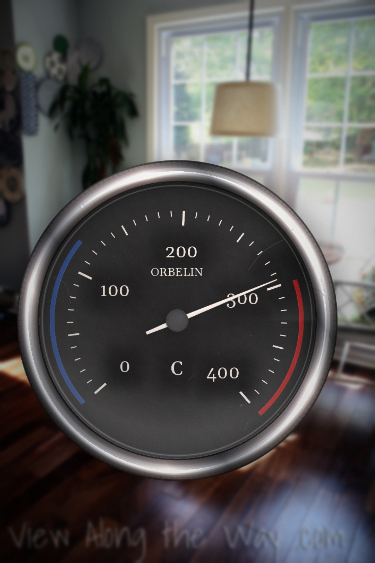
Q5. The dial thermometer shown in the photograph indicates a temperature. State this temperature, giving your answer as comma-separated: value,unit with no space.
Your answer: 295,°C
